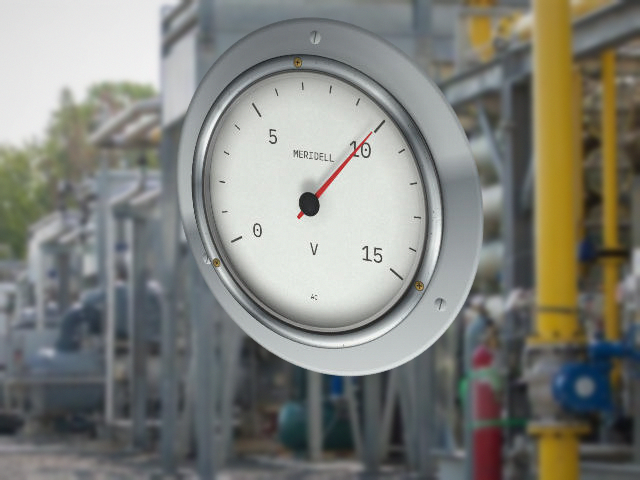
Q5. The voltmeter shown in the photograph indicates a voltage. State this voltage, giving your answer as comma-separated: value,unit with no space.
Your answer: 10,V
